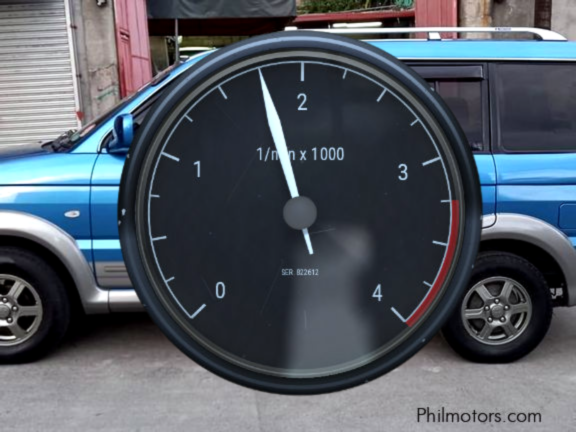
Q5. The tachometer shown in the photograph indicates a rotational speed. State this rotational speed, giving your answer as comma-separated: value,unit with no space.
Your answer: 1750,rpm
